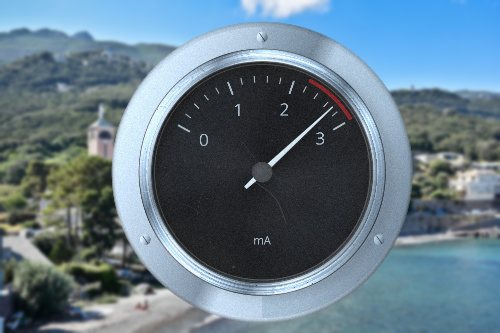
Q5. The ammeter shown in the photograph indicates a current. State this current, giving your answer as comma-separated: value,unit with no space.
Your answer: 2.7,mA
